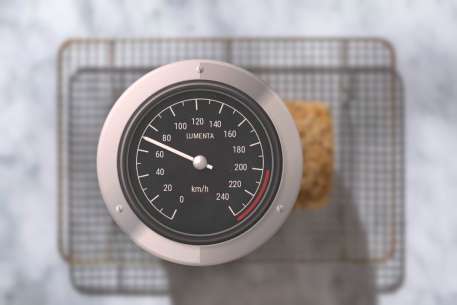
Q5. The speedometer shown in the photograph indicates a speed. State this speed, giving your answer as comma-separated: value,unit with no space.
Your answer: 70,km/h
